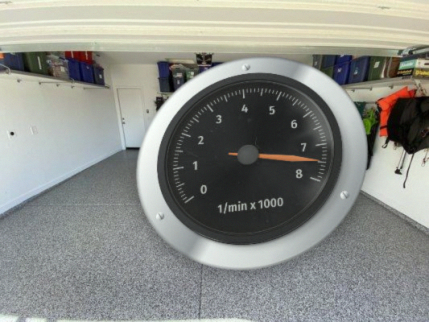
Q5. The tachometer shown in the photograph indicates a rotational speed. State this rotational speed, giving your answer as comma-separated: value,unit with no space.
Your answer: 7500,rpm
